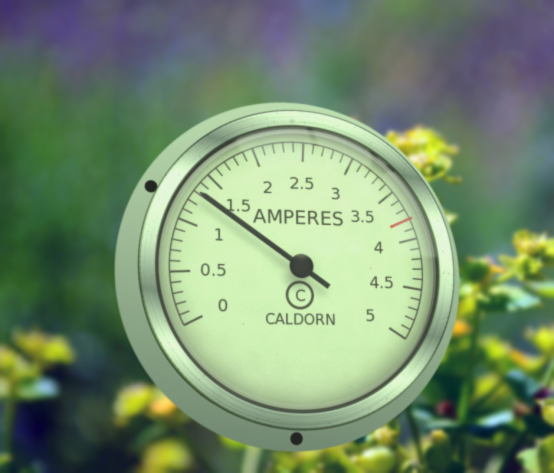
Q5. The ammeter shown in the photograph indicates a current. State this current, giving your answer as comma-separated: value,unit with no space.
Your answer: 1.3,A
